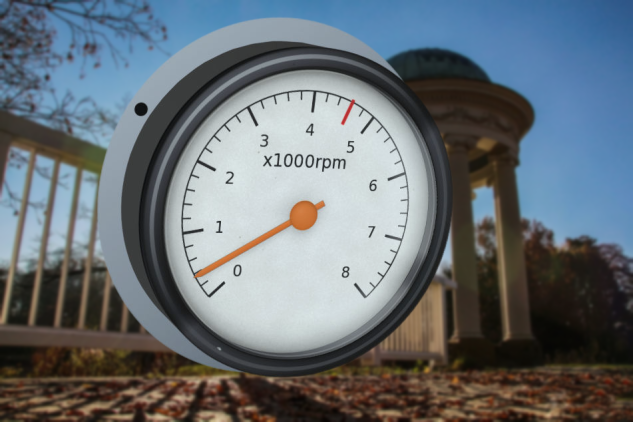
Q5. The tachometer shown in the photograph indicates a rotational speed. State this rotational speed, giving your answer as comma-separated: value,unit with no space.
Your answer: 400,rpm
